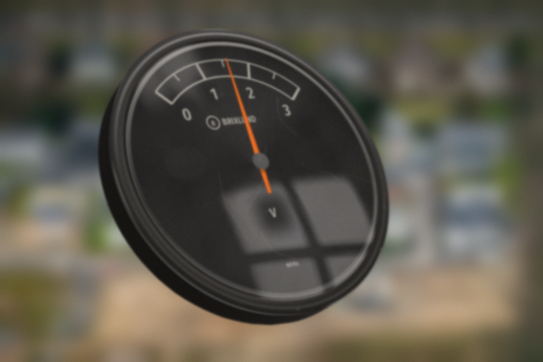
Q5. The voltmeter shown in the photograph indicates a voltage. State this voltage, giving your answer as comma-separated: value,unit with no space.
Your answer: 1.5,V
